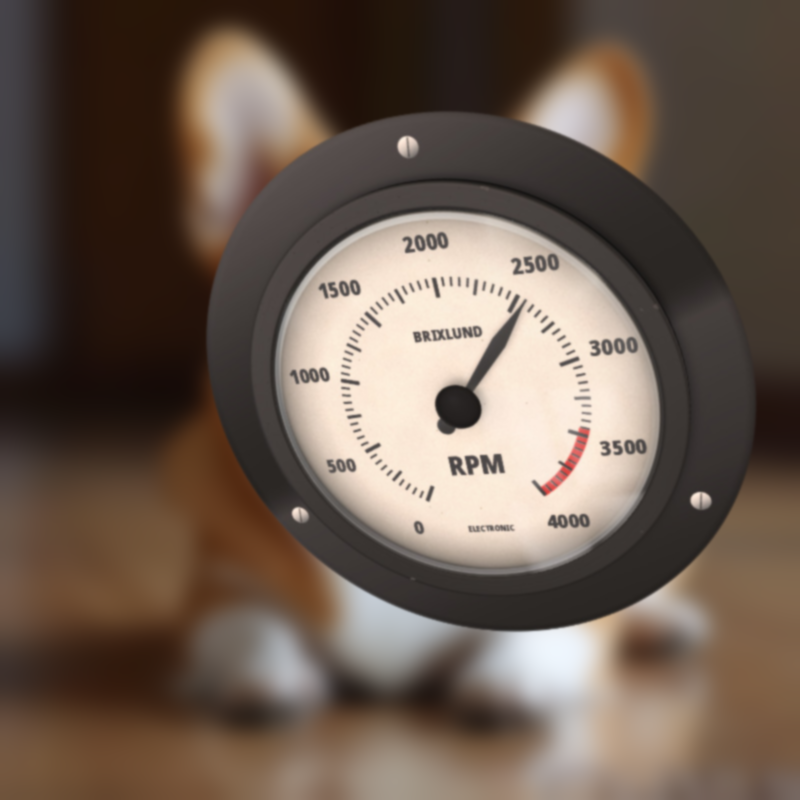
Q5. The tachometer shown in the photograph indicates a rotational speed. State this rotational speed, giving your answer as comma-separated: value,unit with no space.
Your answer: 2550,rpm
